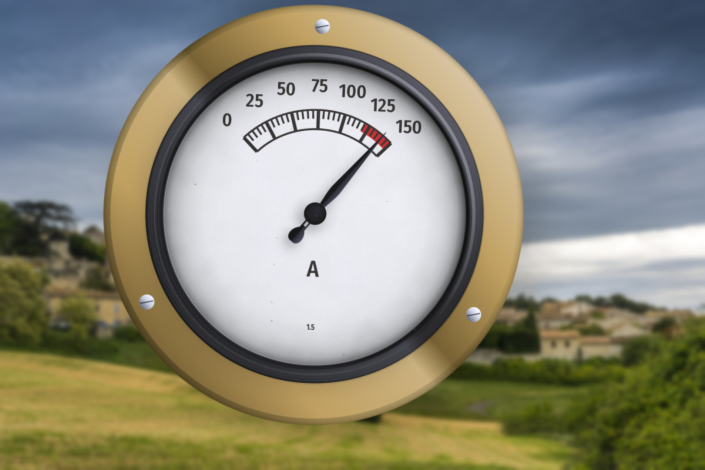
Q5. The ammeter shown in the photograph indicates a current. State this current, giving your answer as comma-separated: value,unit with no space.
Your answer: 140,A
